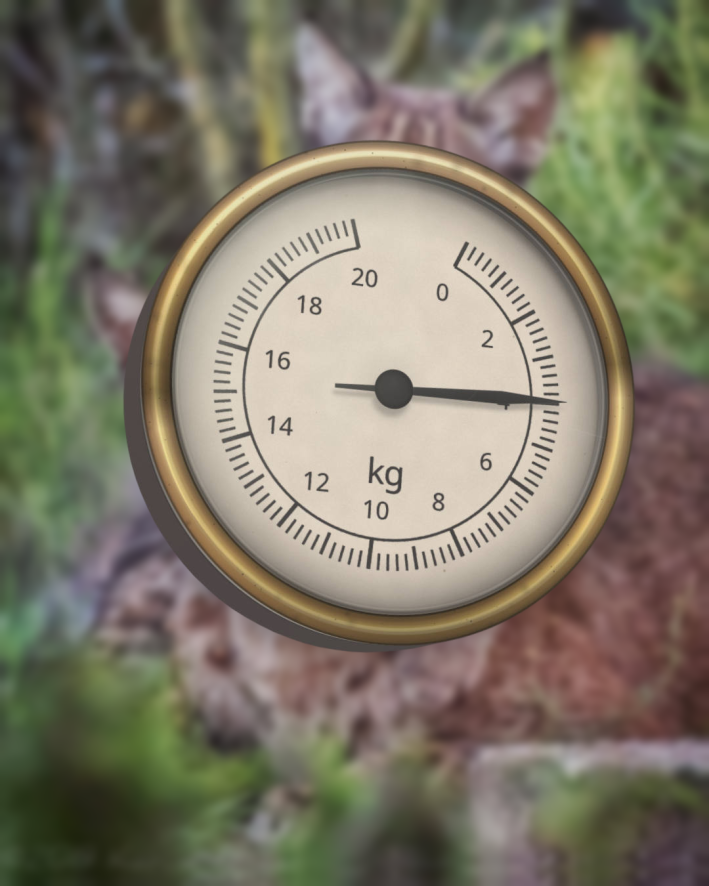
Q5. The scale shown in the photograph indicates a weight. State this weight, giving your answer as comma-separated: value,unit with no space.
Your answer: 4,kg
